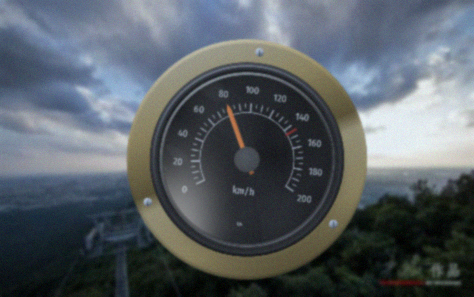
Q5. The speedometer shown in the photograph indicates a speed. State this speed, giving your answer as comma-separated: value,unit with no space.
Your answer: 80,km/h
